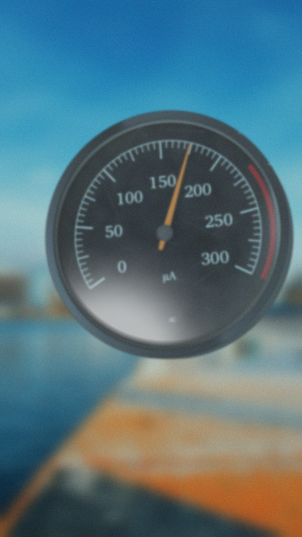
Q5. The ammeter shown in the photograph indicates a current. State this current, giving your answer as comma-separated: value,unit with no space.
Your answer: 175,µA
